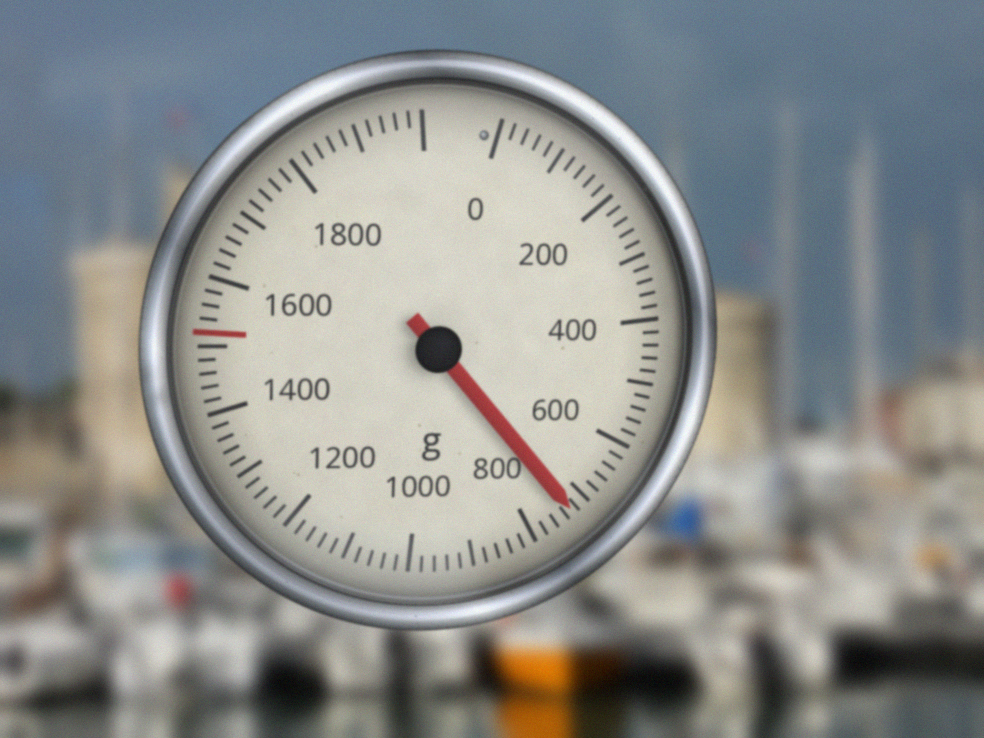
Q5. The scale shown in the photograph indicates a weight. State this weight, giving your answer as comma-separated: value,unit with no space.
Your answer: 730,g
